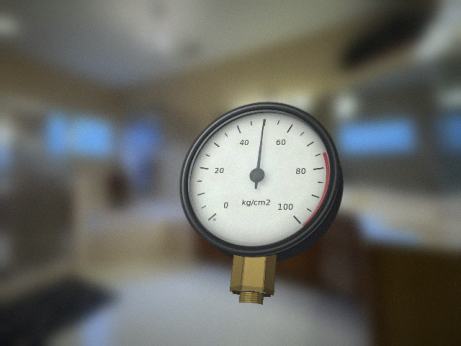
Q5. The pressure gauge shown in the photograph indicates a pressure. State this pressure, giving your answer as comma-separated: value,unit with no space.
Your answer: 50,kg/cm²
